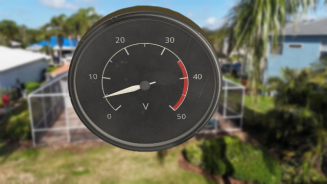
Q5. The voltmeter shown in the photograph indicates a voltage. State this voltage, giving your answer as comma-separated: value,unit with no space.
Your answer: 5,V
